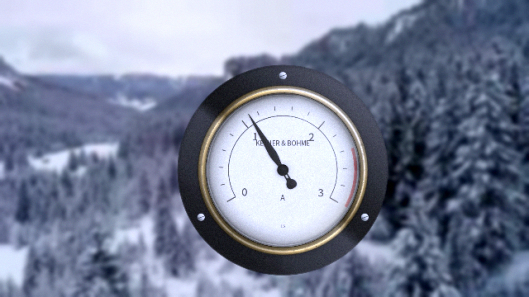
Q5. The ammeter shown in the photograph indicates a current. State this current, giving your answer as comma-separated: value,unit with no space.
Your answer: 1.1,A
